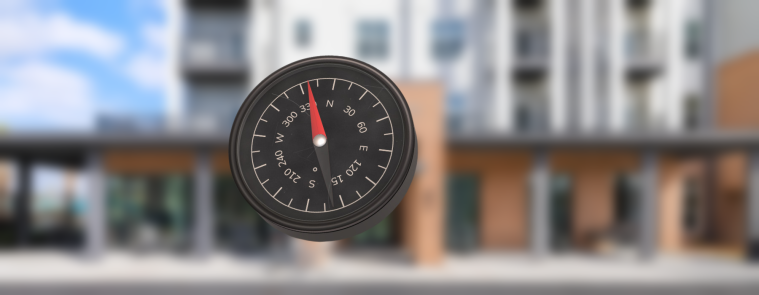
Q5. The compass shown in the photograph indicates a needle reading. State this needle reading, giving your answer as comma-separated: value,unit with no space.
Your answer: 337.5,°
